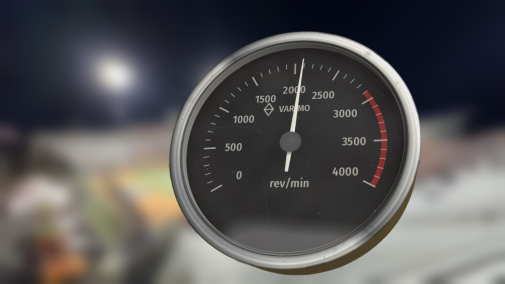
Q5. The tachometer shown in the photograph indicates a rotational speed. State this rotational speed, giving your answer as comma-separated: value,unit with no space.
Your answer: 2100,rpm
